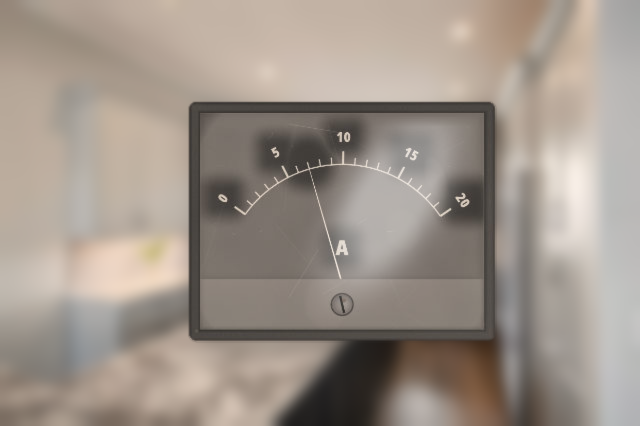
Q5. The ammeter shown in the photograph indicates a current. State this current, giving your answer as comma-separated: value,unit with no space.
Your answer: 7,A
